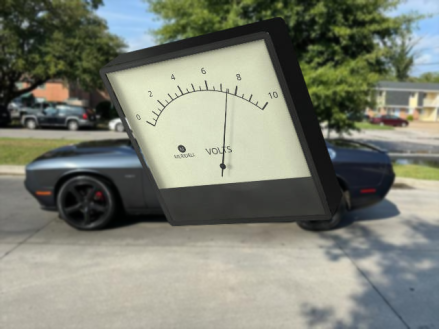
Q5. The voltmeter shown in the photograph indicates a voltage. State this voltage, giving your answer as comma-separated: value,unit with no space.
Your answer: 7.5,V
